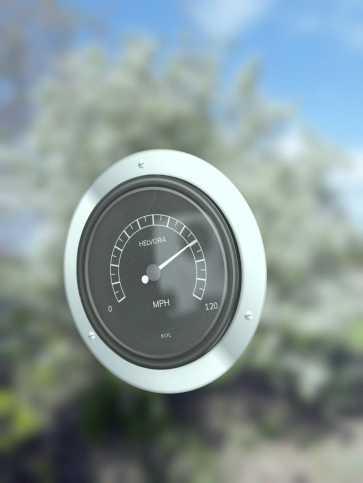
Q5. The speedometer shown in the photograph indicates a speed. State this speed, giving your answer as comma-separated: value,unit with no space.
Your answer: 90,mph
